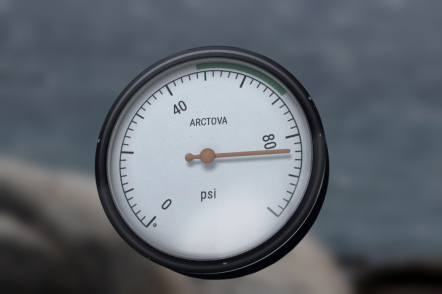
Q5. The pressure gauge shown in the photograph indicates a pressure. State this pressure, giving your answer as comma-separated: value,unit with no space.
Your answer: 84,psi
